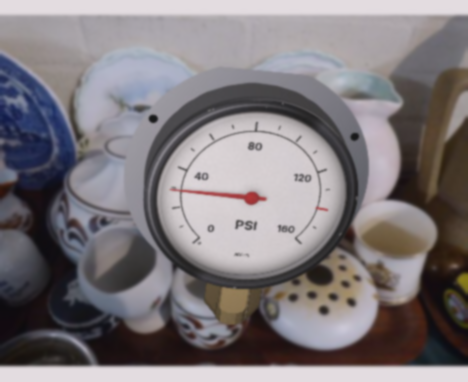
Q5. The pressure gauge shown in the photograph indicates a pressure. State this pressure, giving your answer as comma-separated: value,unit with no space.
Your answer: 30,psi
